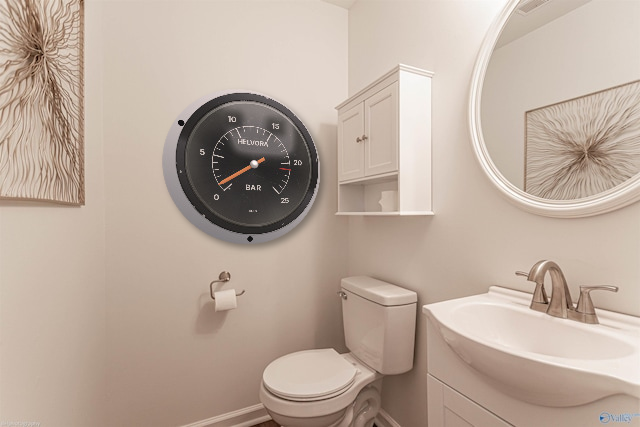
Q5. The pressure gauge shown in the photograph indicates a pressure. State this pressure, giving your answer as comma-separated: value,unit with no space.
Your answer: 1,bar
